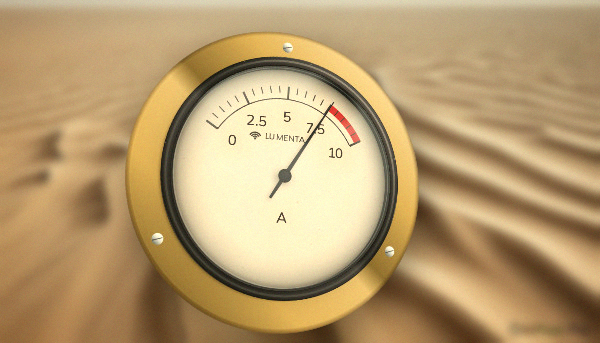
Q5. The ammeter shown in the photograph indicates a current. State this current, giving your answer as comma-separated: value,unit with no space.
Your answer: 7.5,A
